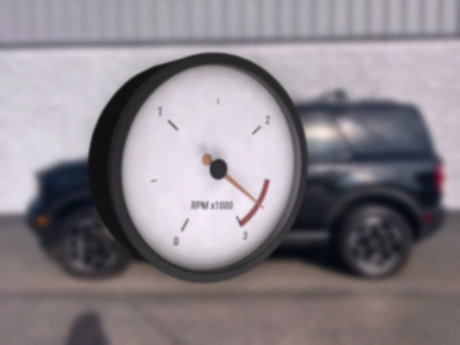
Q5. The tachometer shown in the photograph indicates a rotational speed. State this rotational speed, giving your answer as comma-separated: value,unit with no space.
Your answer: 2750,rpm
